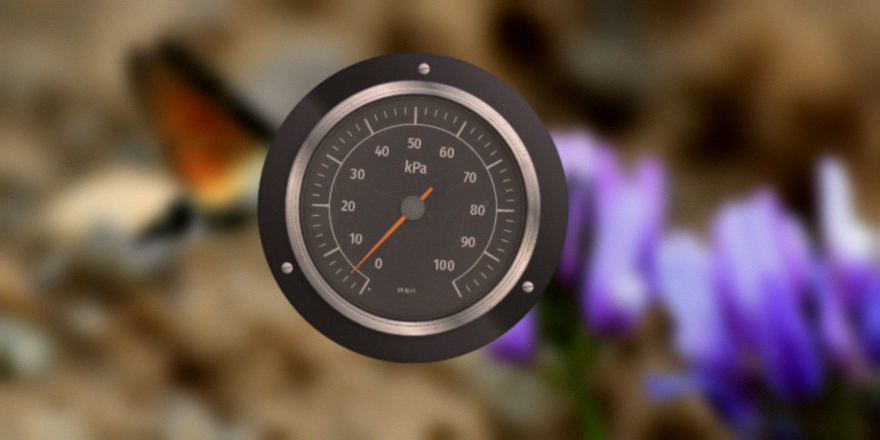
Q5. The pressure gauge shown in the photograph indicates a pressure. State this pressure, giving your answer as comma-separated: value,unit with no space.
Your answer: 4,kPa
